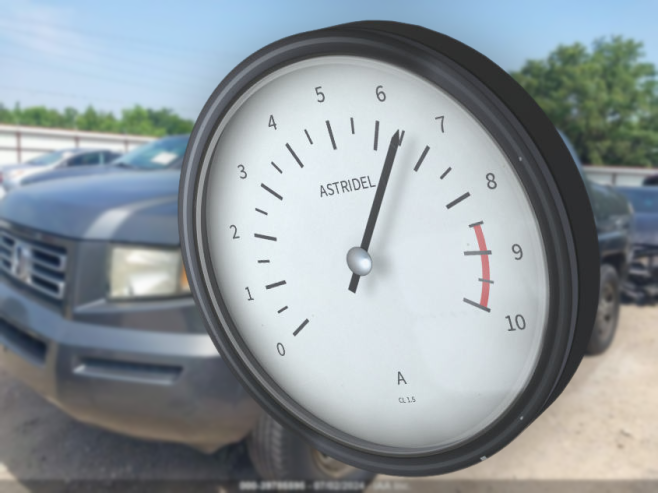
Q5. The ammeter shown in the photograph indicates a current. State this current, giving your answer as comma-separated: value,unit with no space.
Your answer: 6.5,A
